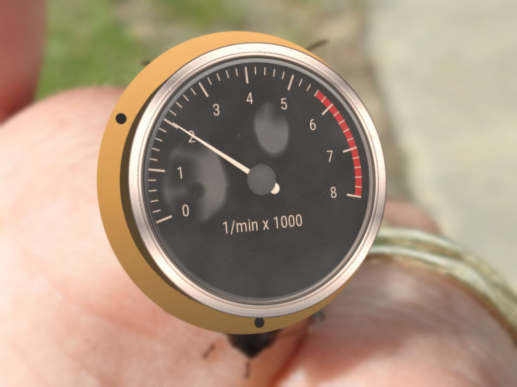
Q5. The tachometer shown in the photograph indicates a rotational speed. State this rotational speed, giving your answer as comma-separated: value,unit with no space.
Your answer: 2000,rpm
